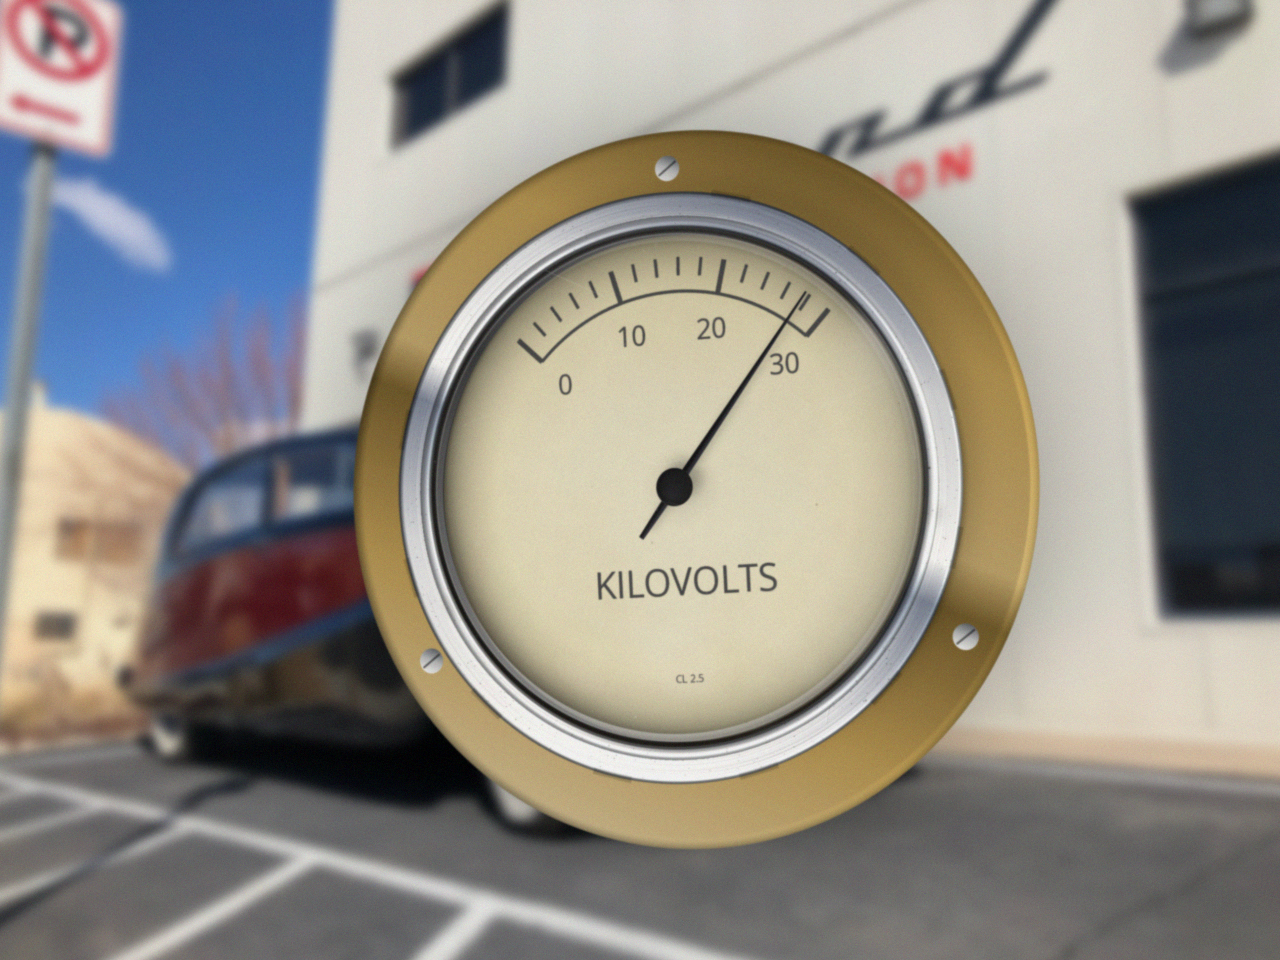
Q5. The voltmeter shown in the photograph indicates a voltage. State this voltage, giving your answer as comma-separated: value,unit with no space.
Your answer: 28,kV
